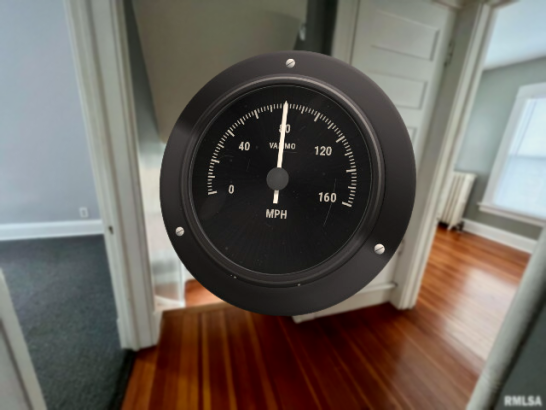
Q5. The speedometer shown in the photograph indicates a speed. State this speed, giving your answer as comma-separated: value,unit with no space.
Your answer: 80,mph
